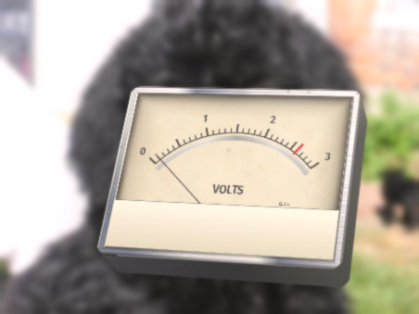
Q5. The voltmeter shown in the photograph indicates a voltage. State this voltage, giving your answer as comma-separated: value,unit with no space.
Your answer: 0.1,V
